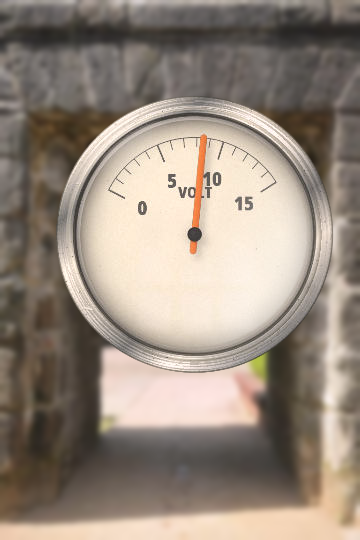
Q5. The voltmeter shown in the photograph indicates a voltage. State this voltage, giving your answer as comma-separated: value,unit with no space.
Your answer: 8.5,V
